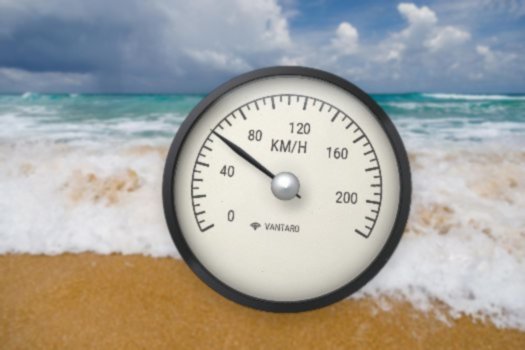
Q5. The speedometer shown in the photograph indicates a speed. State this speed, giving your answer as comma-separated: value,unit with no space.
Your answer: 60,km/h
